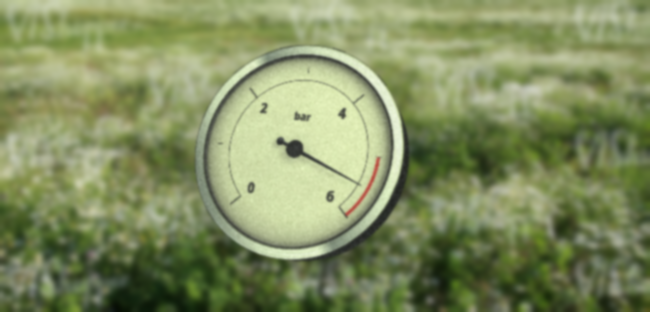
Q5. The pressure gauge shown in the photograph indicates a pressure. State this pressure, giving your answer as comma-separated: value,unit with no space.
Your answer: 5.5,bar
